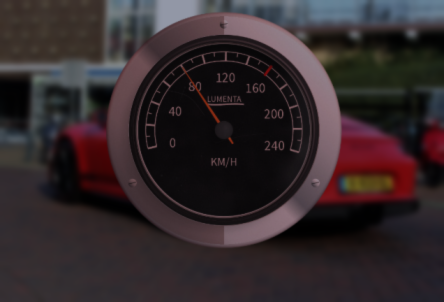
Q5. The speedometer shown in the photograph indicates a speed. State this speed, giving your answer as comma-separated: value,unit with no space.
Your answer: 80,km/h
